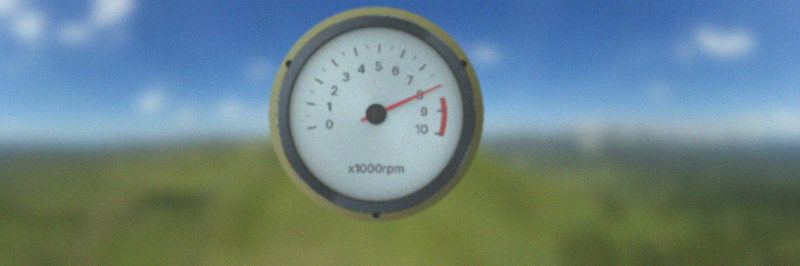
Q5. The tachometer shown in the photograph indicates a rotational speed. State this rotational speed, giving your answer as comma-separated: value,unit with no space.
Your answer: 8000,rpm
